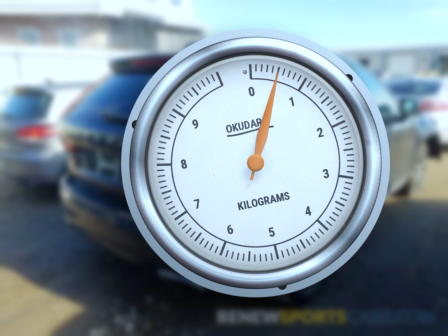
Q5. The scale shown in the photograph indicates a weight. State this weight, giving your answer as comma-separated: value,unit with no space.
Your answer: 0.5,kg
